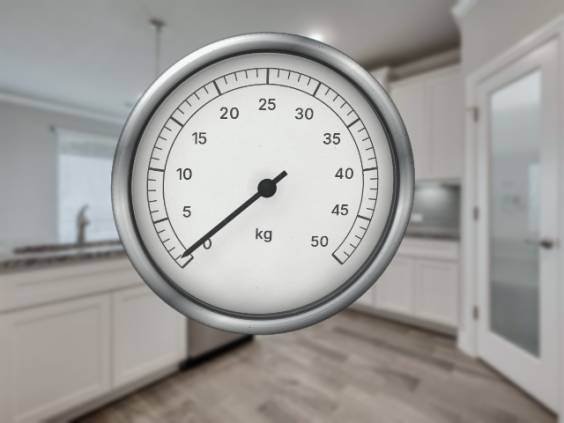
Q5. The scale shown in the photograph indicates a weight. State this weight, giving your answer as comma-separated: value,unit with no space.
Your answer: 1,kg
